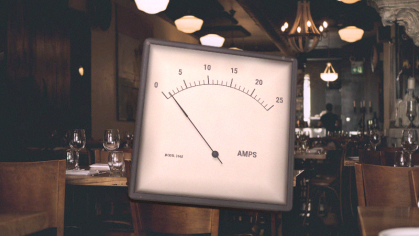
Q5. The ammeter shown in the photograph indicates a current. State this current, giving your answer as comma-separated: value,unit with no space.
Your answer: 1,A
